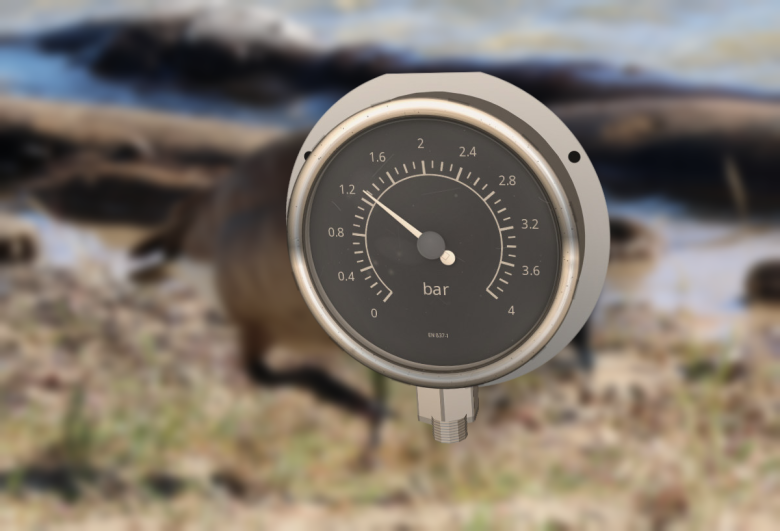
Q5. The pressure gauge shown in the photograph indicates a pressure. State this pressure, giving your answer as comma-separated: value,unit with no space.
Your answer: 1.3,bar
